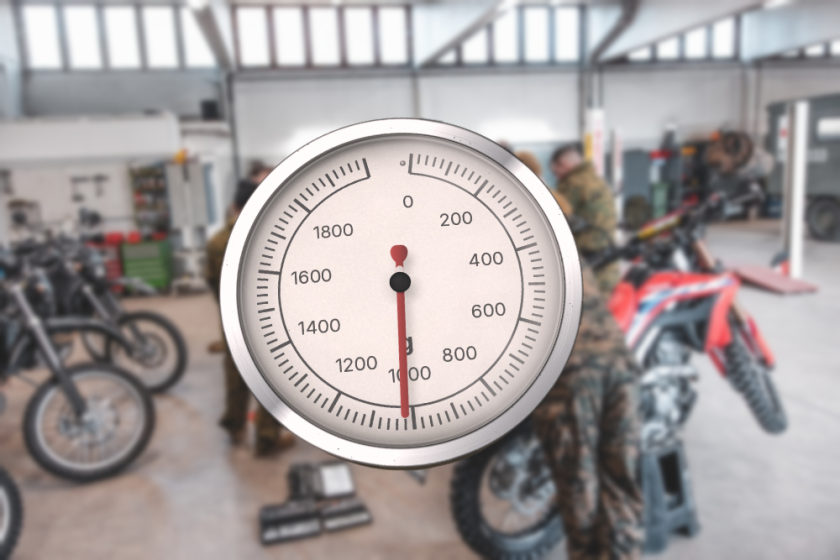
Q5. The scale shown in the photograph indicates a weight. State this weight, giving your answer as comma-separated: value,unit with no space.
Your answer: 1020,g
